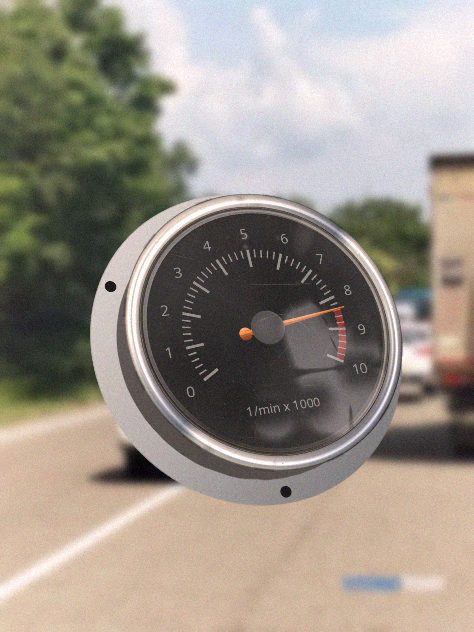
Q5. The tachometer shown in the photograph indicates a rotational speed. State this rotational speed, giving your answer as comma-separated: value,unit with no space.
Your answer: 8400,rpm
